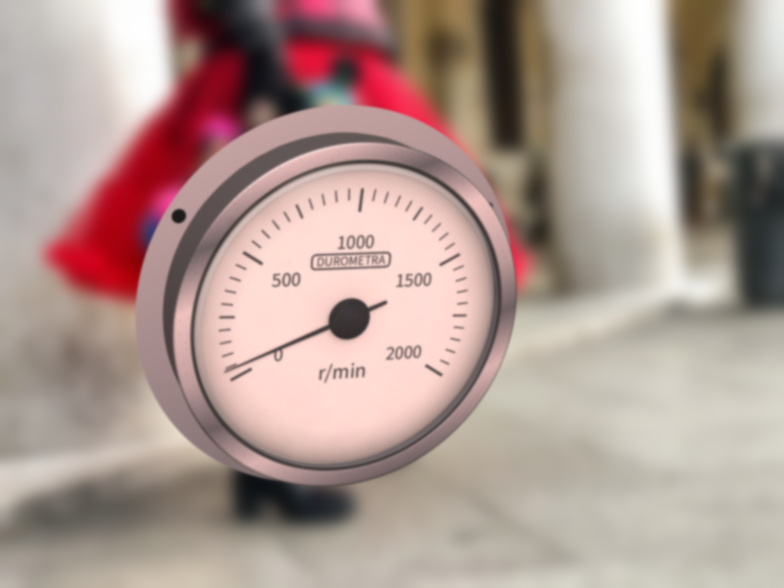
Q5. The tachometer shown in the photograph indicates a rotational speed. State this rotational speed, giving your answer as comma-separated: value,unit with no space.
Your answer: 50,rpm
